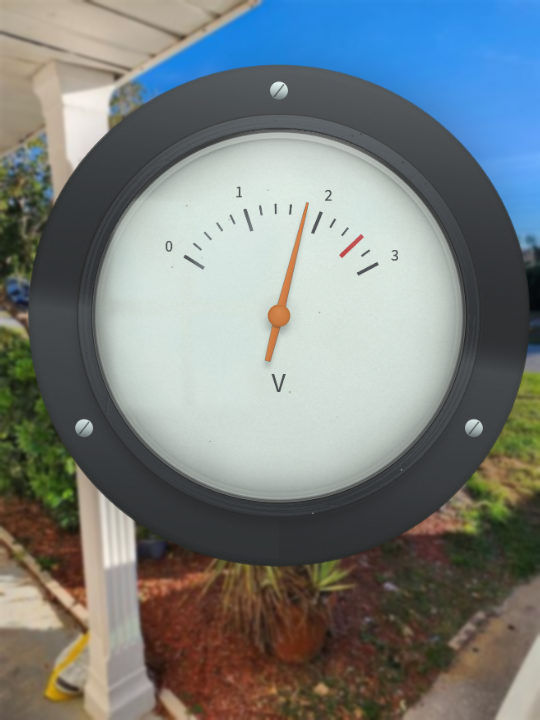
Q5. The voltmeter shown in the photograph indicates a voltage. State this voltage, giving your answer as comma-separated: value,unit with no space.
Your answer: 1.8,V
